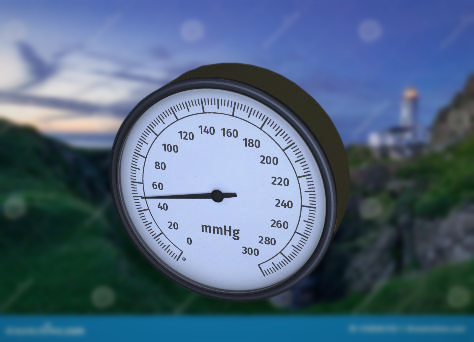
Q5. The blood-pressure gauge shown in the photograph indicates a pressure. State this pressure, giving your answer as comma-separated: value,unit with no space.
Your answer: 50,mmHg
